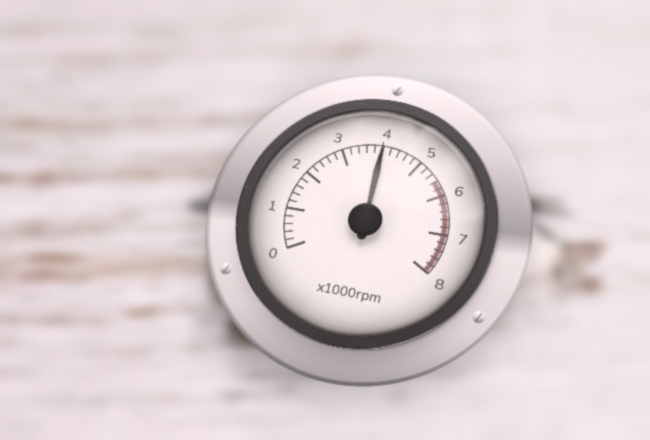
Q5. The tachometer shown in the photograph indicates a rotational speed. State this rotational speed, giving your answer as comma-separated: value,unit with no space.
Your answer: 4000,rpm
